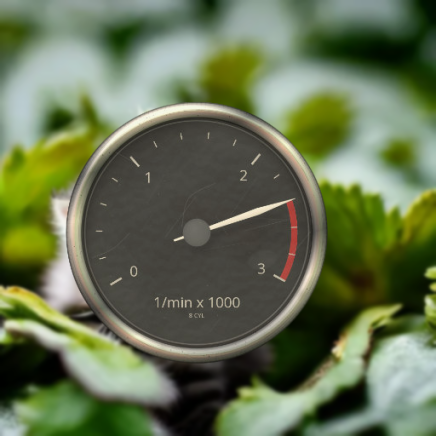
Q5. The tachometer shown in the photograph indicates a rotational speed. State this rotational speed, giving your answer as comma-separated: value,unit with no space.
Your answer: 2400,rpm
